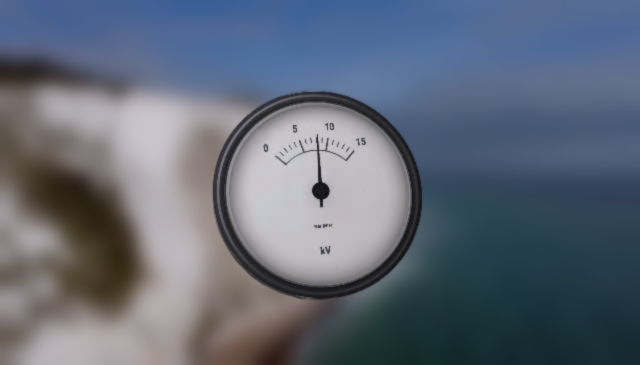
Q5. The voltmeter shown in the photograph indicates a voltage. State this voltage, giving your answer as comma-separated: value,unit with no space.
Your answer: 8,kV
